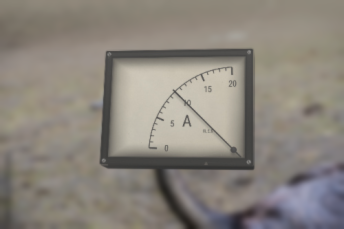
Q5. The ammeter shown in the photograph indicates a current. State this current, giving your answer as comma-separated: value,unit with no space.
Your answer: 10,A
